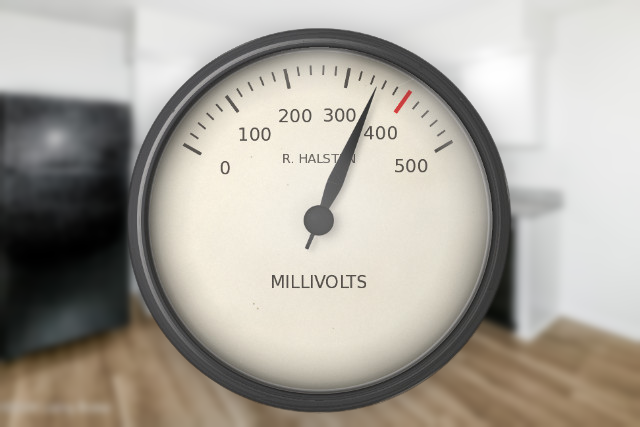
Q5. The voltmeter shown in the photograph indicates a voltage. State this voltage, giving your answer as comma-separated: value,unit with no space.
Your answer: 350,mV
